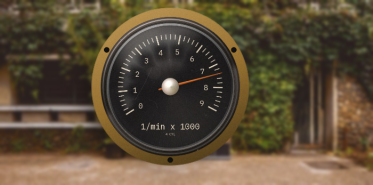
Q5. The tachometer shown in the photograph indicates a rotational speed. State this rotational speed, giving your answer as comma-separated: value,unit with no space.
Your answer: 7400,rpm
